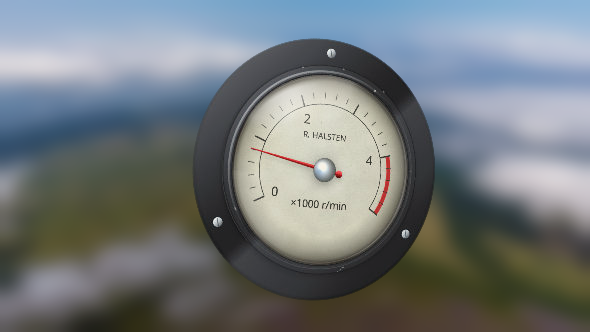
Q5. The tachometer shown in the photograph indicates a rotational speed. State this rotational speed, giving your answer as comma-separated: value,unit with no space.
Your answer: 800,rpm
